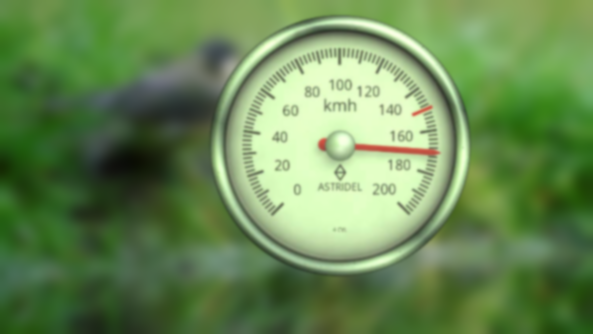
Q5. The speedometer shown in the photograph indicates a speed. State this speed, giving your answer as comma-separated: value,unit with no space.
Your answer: 170,km/h
